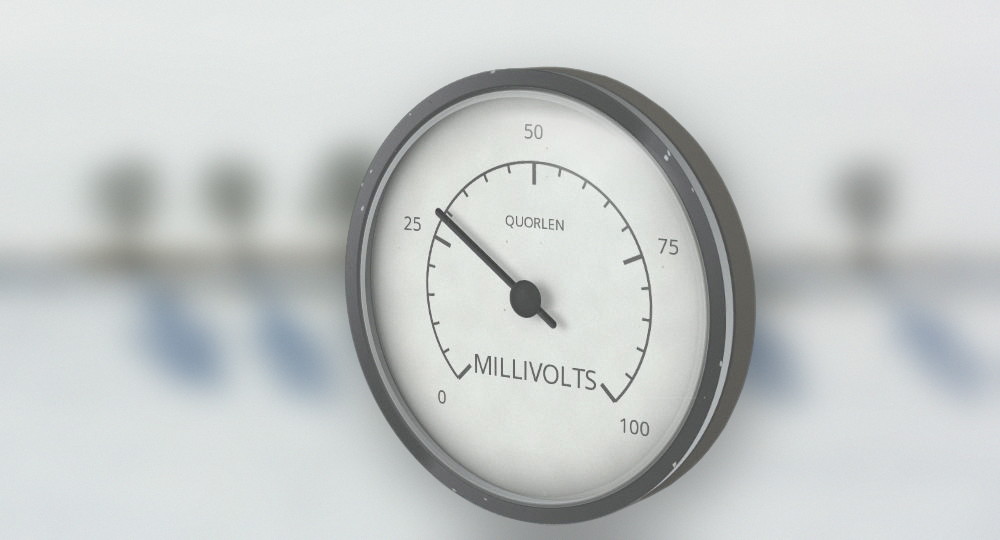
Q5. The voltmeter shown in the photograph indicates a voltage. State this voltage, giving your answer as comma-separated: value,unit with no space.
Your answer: 30,mV
